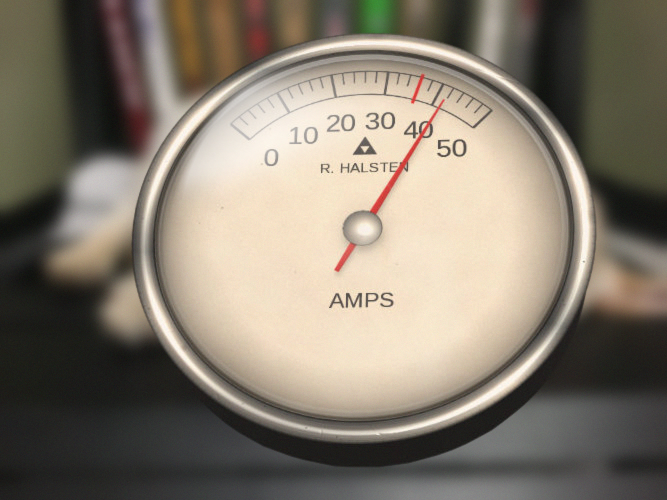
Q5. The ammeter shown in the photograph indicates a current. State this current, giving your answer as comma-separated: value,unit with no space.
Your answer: 42,A
